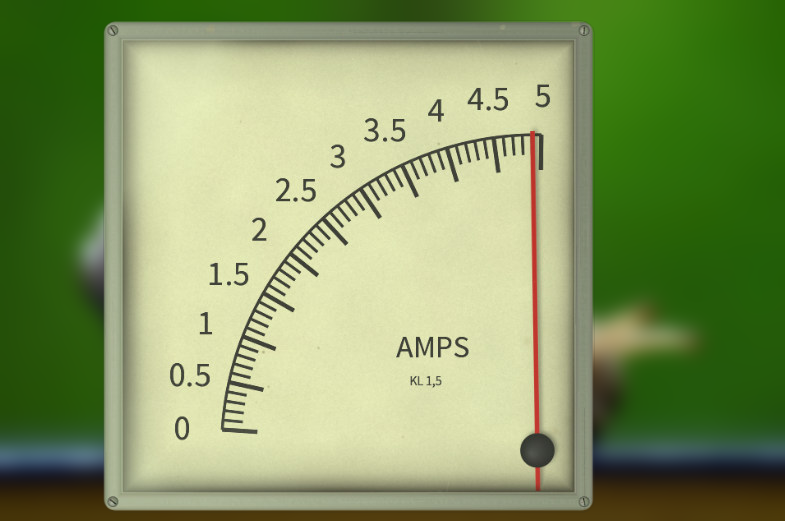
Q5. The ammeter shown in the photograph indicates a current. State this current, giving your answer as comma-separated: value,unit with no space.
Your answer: 4.9,A
